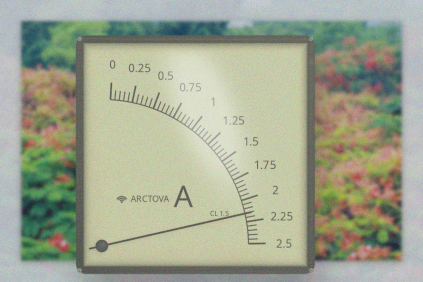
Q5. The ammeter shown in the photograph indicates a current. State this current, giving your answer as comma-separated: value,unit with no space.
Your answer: 2.15,A
